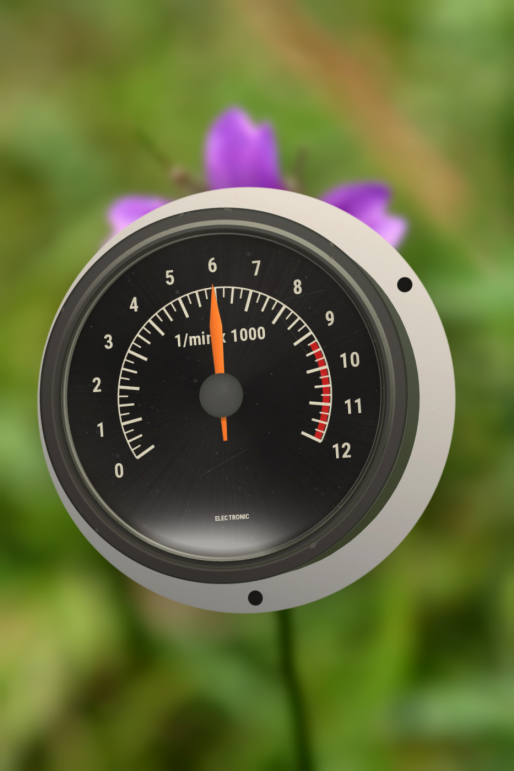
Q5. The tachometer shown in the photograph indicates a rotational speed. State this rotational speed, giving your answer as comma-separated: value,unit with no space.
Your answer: 6000,rpm
